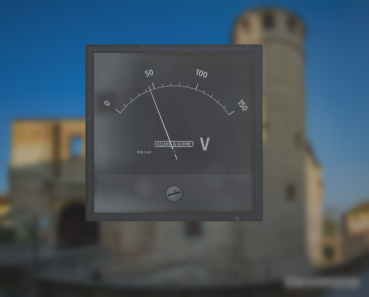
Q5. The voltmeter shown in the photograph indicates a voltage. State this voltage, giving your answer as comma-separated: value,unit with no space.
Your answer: 45,V
